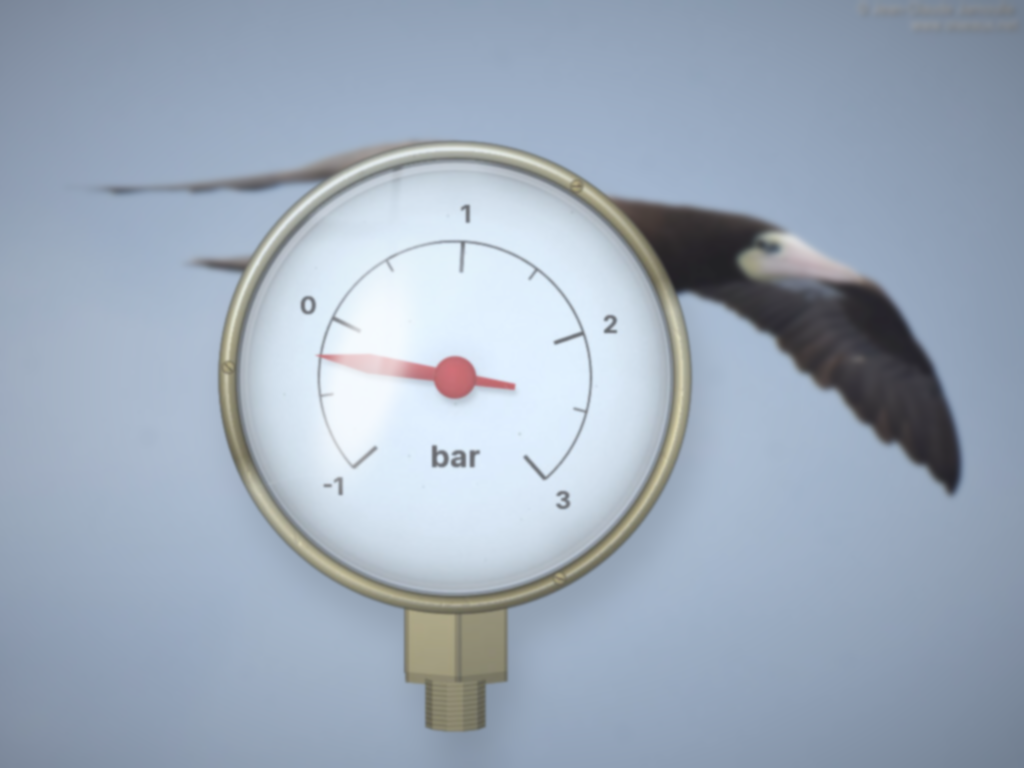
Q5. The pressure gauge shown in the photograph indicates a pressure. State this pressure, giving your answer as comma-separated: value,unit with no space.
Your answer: -0.25,bar
